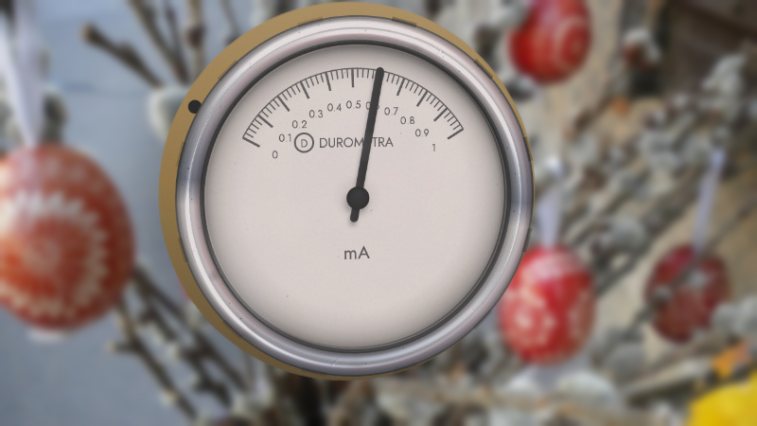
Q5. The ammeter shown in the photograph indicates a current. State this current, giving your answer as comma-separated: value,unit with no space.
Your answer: 0.6,mA
